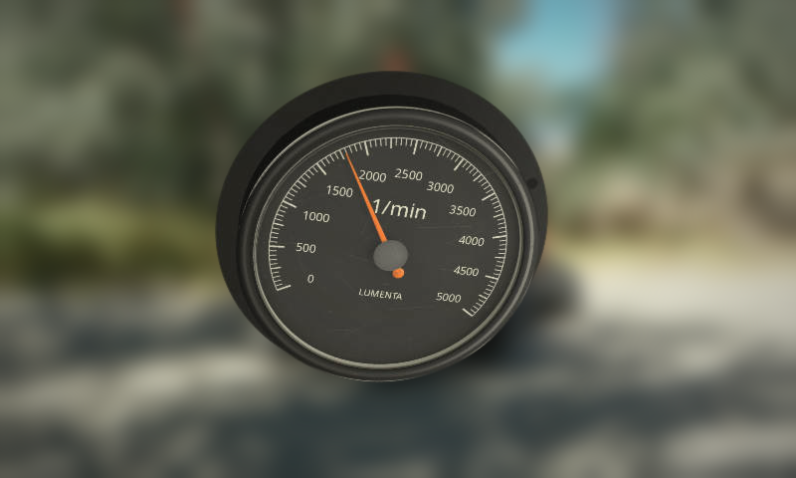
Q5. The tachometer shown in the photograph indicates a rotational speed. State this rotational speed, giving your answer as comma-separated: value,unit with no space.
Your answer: 1800,rpm
